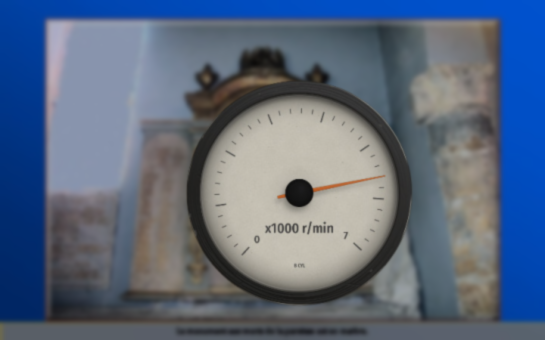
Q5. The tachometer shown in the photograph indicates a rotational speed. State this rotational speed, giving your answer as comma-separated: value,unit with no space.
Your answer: 5600,rpm
